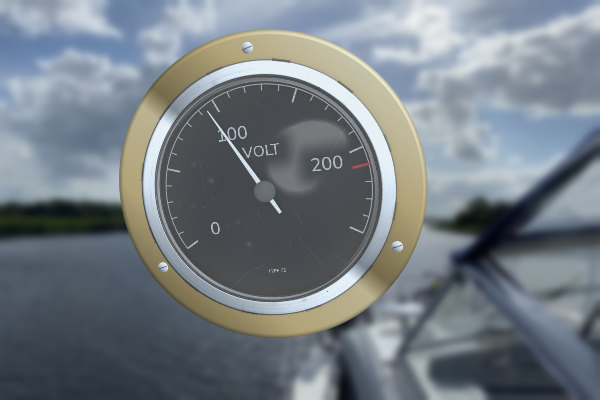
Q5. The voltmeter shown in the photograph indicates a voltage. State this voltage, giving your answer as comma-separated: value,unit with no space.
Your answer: 95,V
